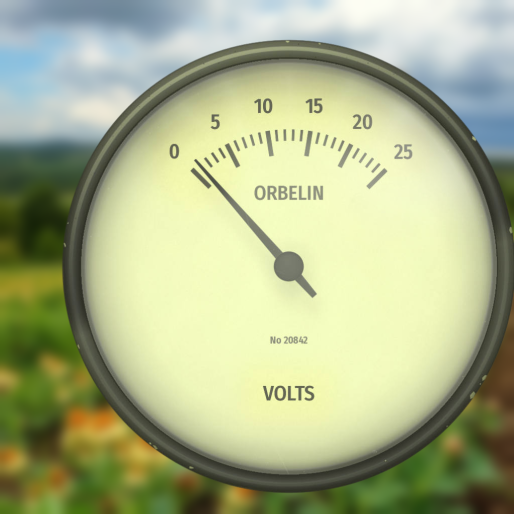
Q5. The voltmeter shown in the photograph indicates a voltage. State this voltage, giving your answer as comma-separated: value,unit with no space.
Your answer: 1,V
